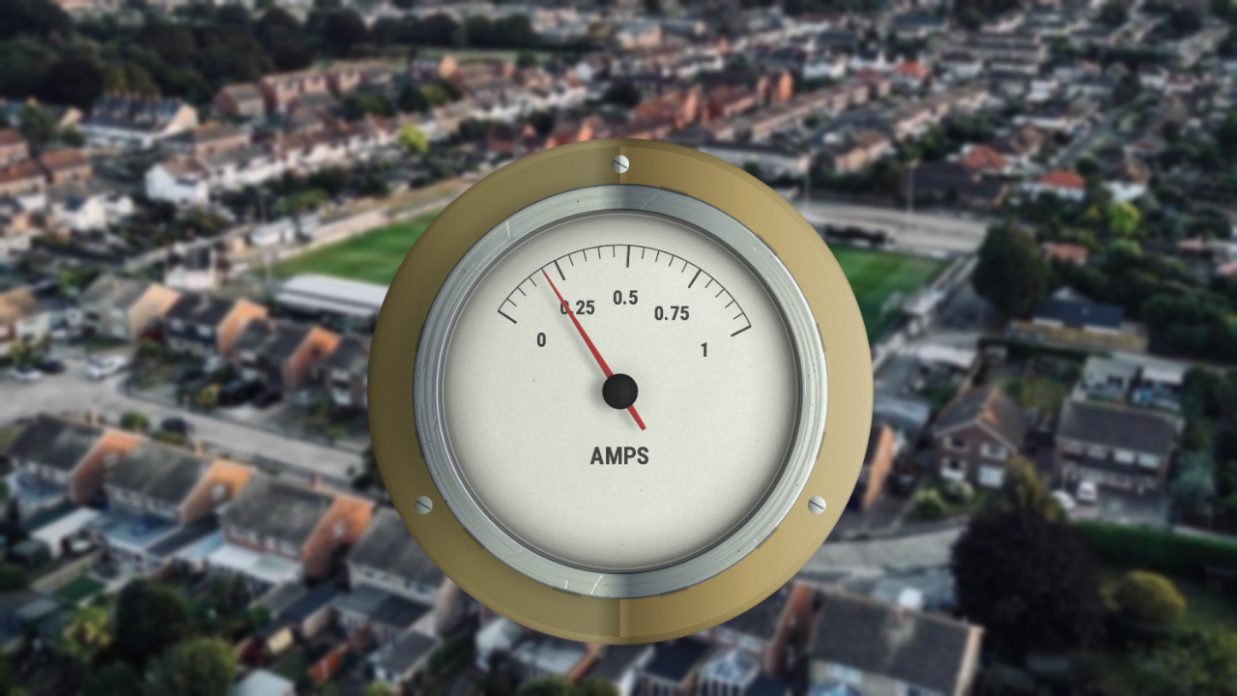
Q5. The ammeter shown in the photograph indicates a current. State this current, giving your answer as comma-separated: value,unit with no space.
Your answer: 0.2,A
